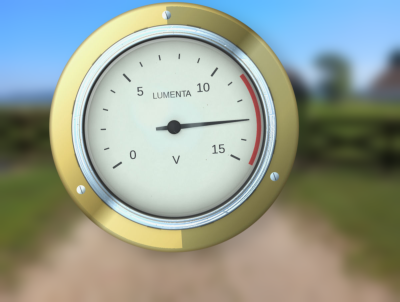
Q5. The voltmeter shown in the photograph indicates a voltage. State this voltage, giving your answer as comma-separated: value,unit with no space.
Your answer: 13,V
